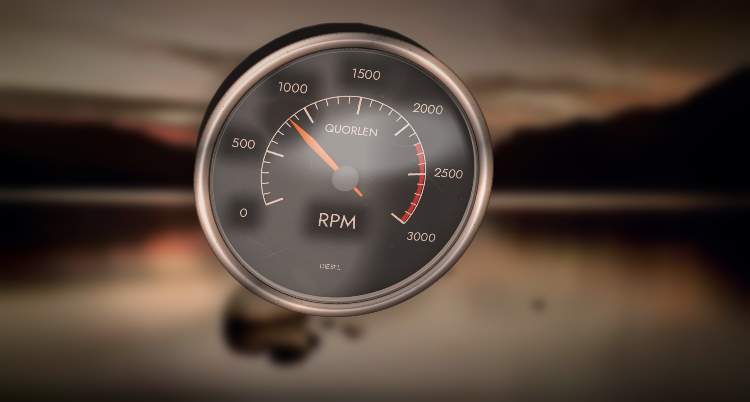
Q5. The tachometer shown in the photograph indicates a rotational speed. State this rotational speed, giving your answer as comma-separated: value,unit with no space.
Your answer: 850,rpm
